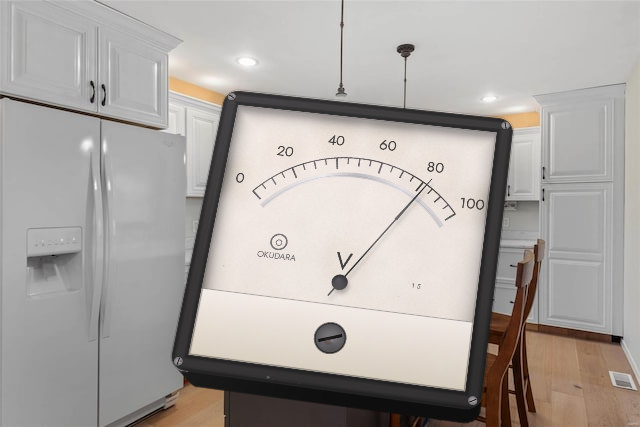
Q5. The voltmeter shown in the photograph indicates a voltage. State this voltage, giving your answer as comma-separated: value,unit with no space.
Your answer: 82.5,V
